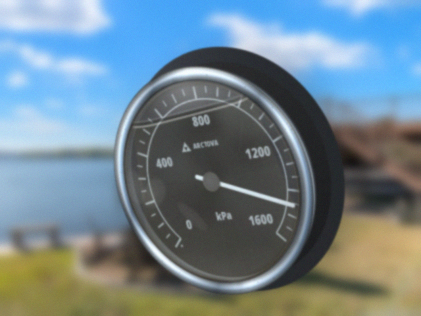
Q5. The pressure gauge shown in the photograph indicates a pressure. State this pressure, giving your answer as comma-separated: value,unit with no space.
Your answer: 1450,kPa
